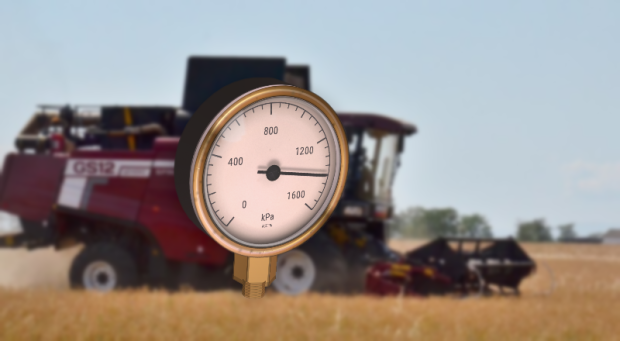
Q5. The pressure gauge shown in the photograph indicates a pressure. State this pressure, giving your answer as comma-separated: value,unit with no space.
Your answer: 1400,kPa
